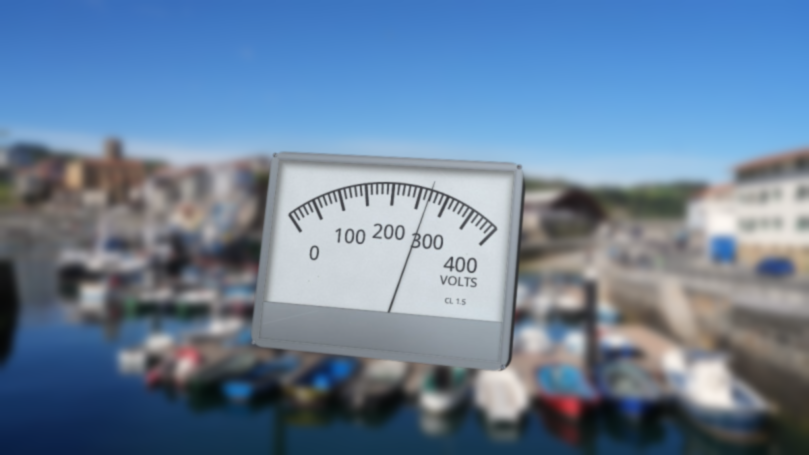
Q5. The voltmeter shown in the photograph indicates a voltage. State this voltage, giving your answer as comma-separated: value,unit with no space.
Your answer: 270,V
